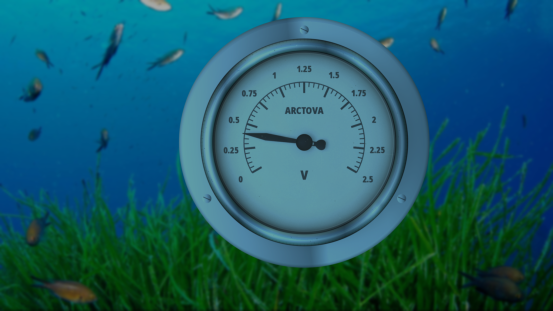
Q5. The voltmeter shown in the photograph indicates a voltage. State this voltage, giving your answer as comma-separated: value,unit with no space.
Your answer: 0.4,V
